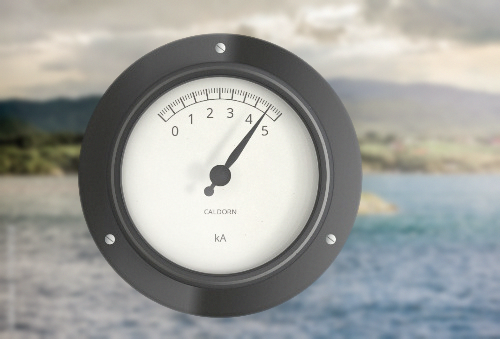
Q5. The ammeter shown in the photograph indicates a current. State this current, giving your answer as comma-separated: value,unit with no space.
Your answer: 4.5,kA
